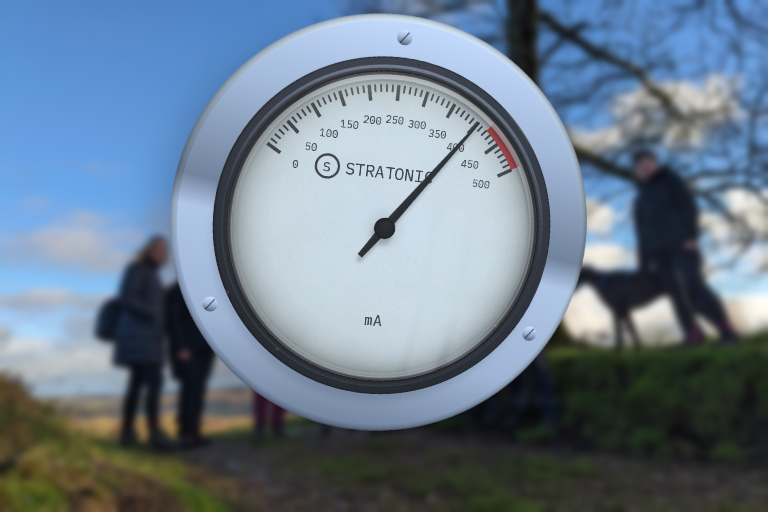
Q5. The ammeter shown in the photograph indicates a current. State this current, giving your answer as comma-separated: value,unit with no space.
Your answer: 400,mA
